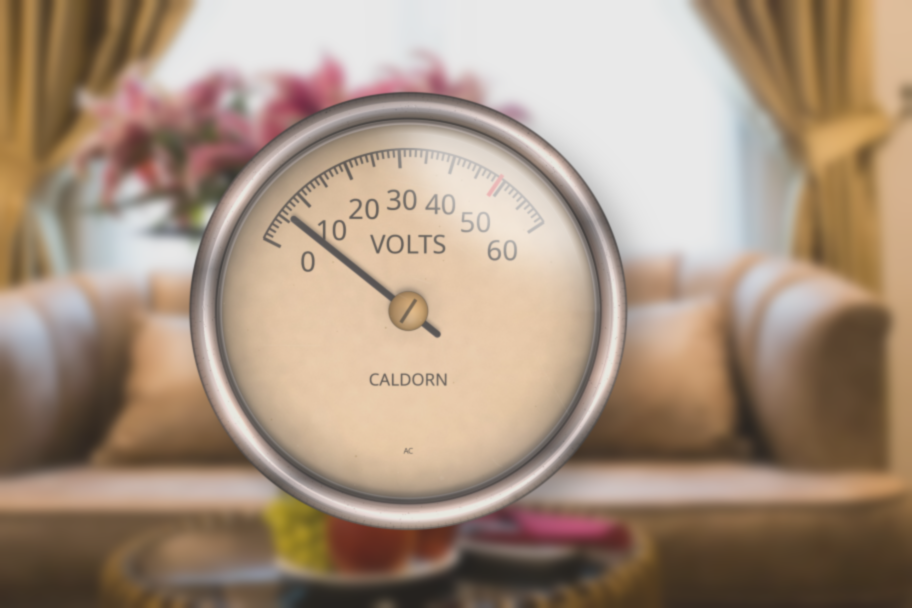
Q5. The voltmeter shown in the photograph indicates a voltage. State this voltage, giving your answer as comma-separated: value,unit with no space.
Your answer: 6,V
